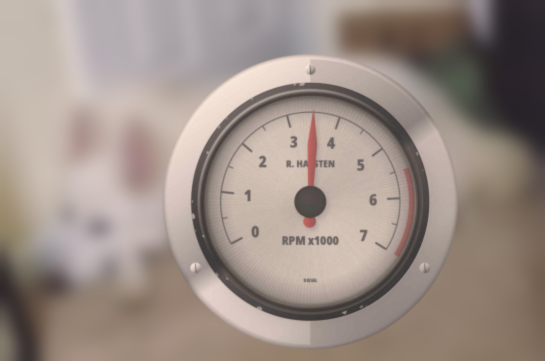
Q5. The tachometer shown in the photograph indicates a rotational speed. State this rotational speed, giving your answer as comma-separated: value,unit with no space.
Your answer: 3500,rpm
